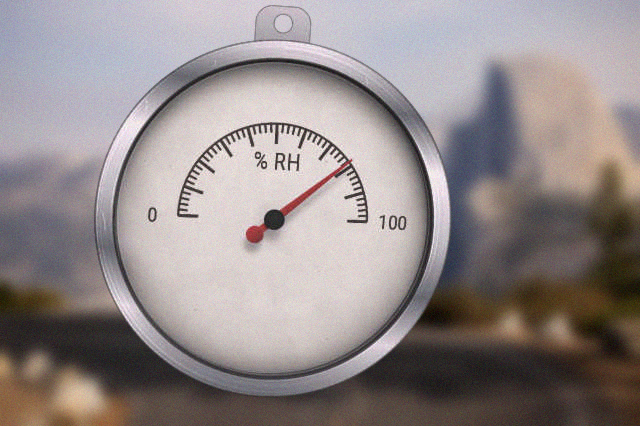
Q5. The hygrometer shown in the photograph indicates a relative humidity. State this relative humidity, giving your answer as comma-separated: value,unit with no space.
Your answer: 78,%
